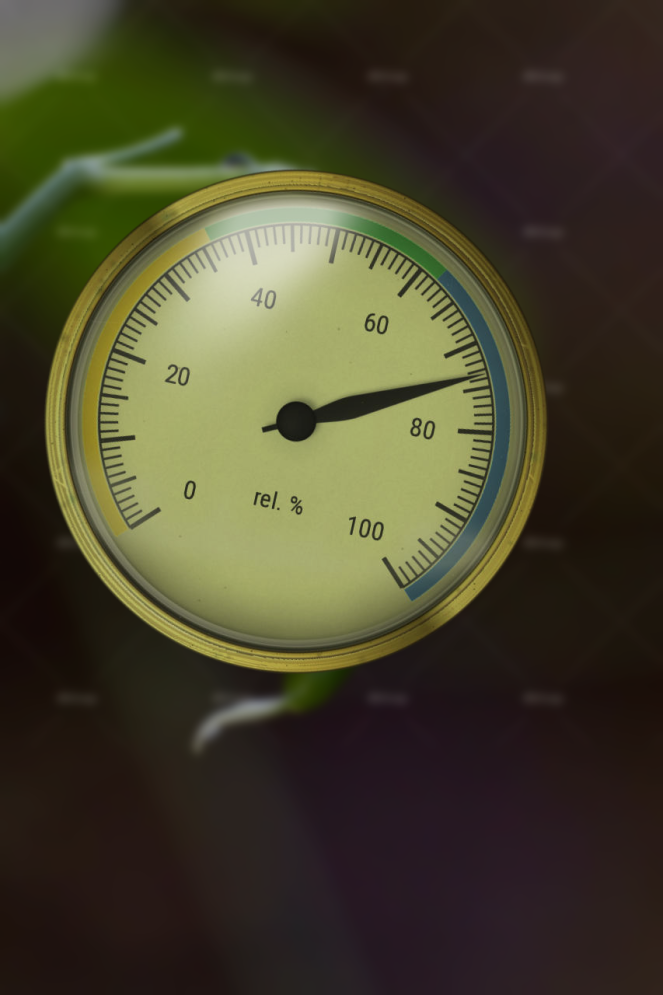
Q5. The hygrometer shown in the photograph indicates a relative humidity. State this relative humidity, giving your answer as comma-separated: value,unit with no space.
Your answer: 73.5,%
